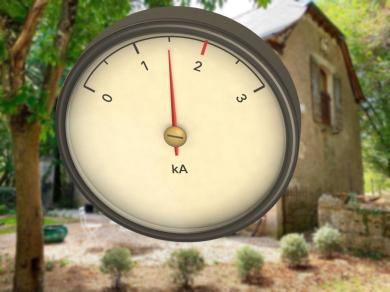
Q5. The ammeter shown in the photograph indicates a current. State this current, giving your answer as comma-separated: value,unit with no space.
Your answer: 1.5,kA
